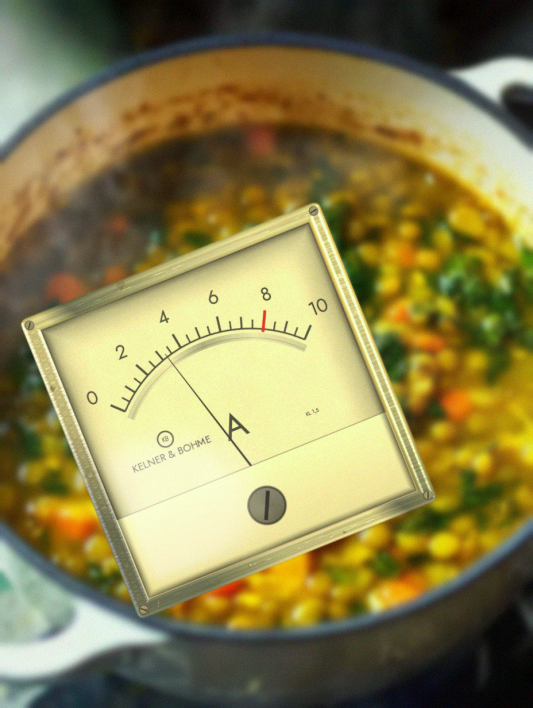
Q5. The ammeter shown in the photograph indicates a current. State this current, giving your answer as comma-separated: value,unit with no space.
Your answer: 3.25,A
